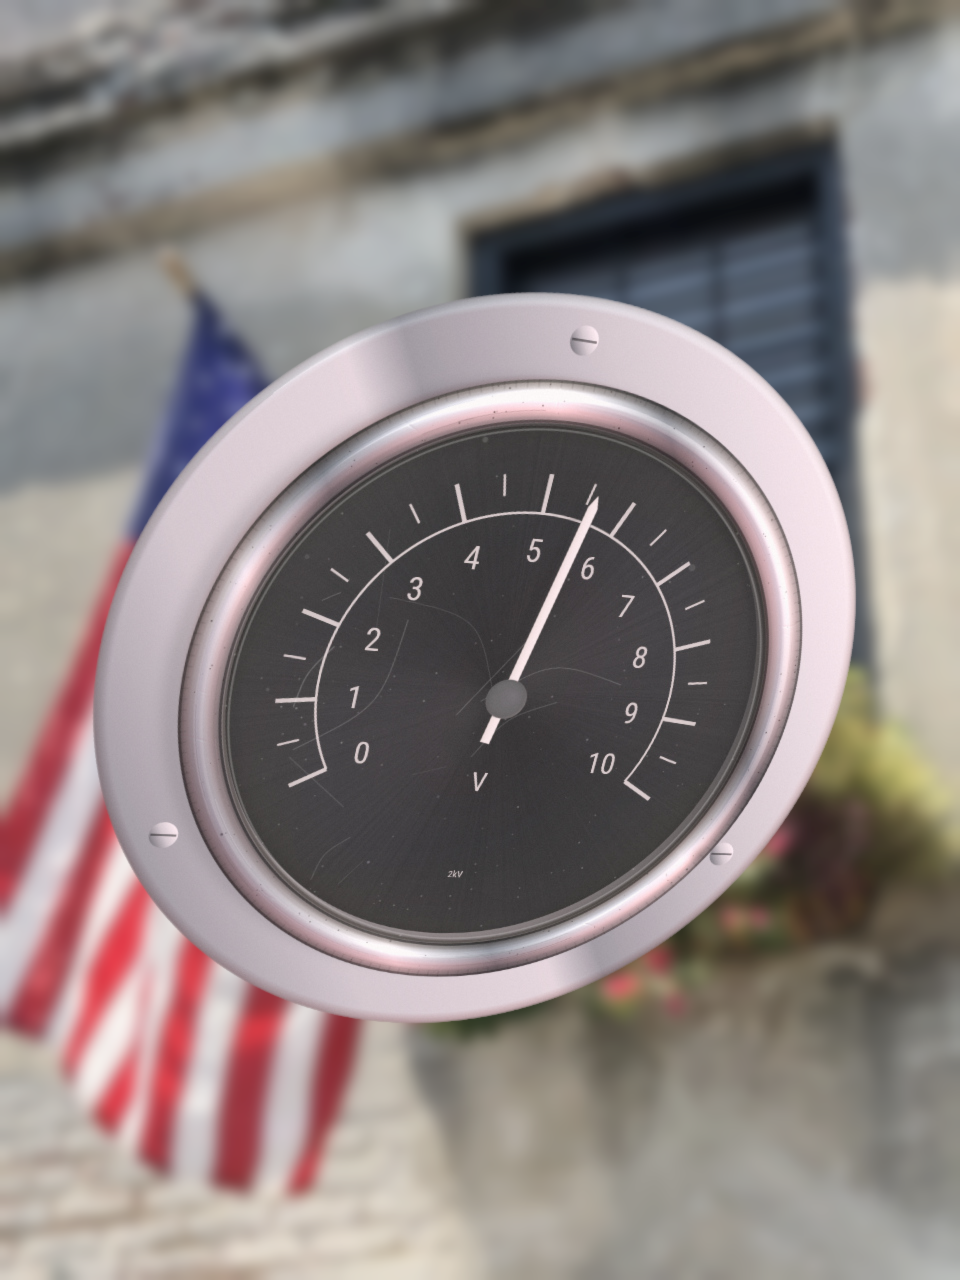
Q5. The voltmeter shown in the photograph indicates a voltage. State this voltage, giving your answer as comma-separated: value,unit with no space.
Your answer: 5.5,V
